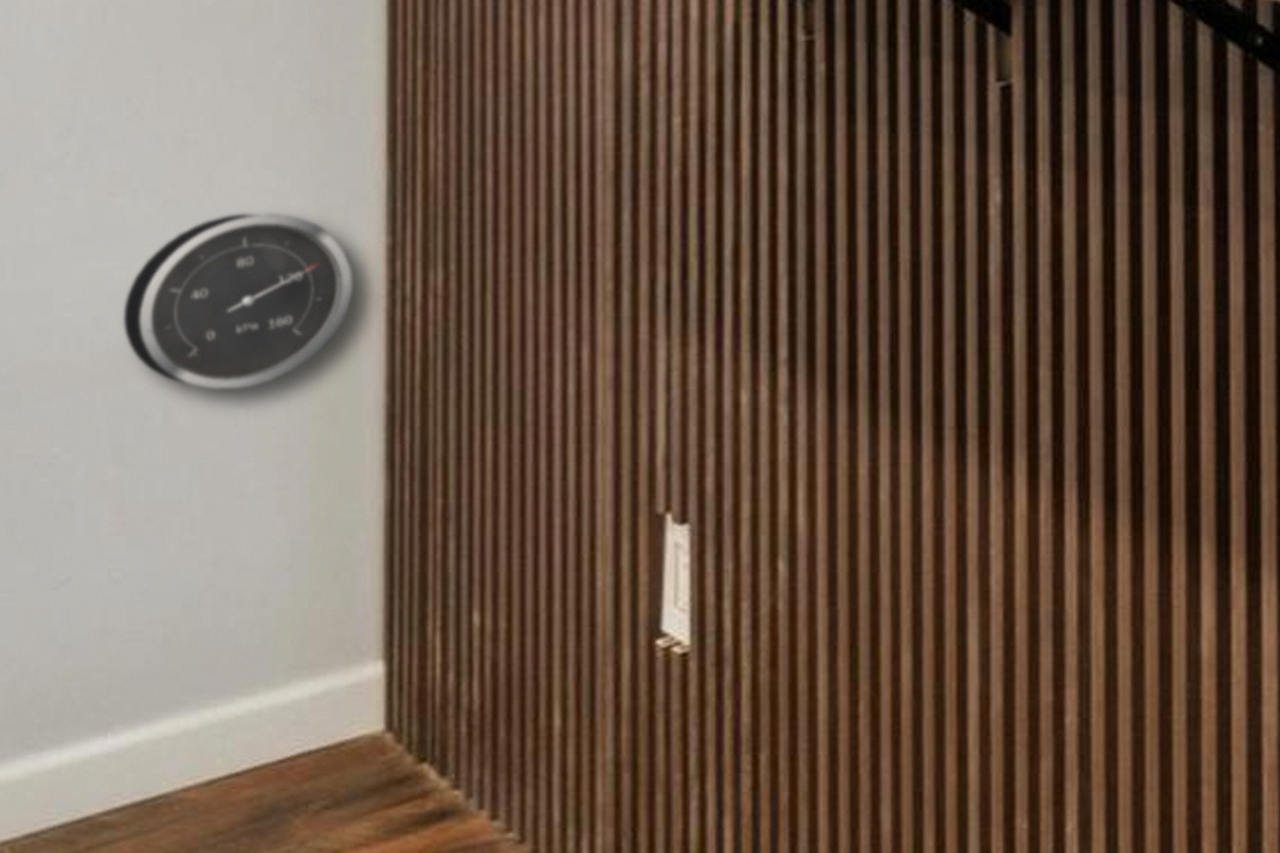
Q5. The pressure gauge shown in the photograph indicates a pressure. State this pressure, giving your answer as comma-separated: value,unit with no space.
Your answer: 120,kPa
